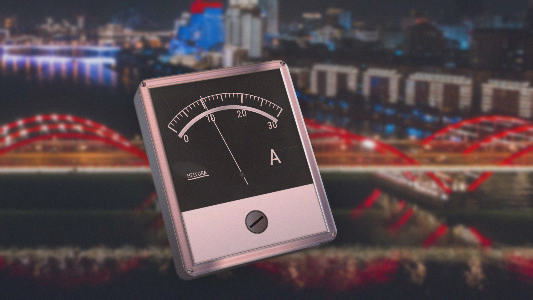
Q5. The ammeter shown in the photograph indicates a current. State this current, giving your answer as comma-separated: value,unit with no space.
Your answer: 10,A
